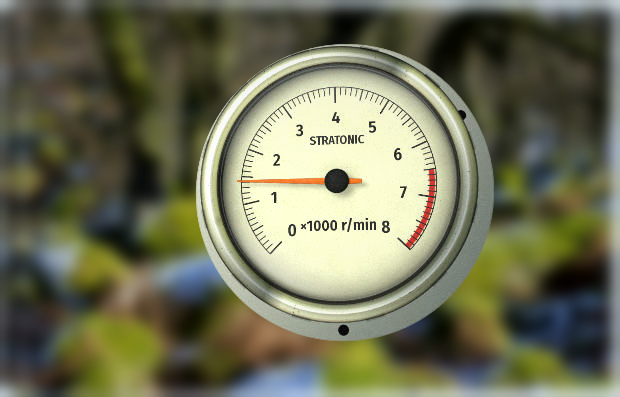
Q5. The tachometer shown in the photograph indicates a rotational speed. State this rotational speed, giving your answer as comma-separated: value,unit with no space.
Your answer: 1400,rpm
